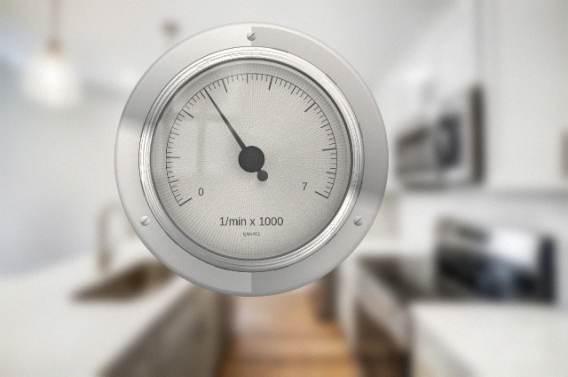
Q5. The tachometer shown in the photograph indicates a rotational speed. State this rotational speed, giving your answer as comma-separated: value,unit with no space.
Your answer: 2600,rpm
